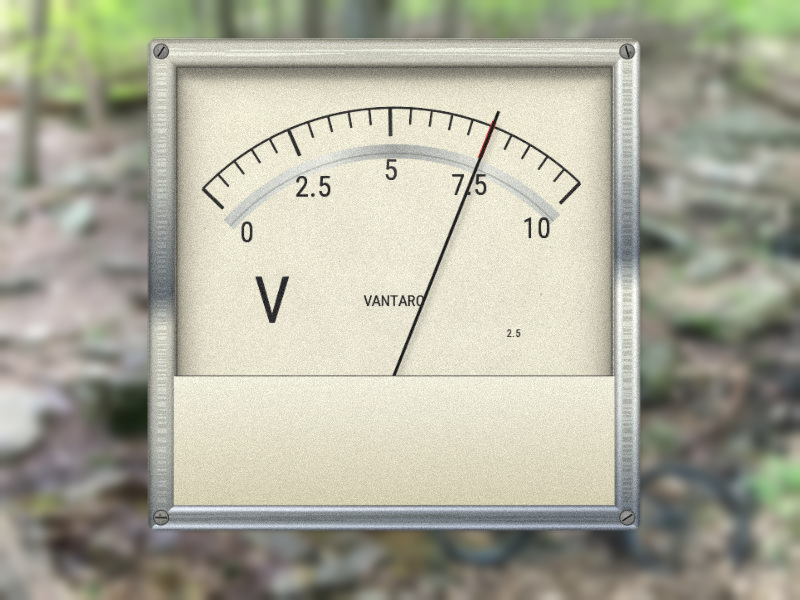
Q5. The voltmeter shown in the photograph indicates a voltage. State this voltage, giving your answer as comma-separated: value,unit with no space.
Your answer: 7.5,V
